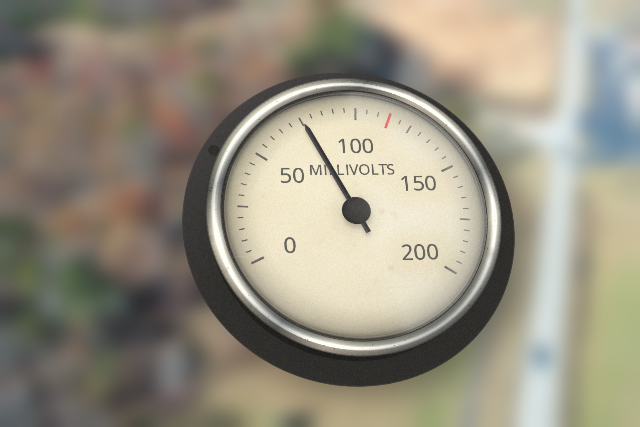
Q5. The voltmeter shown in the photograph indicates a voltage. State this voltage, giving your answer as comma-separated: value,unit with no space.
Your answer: 75,mV
